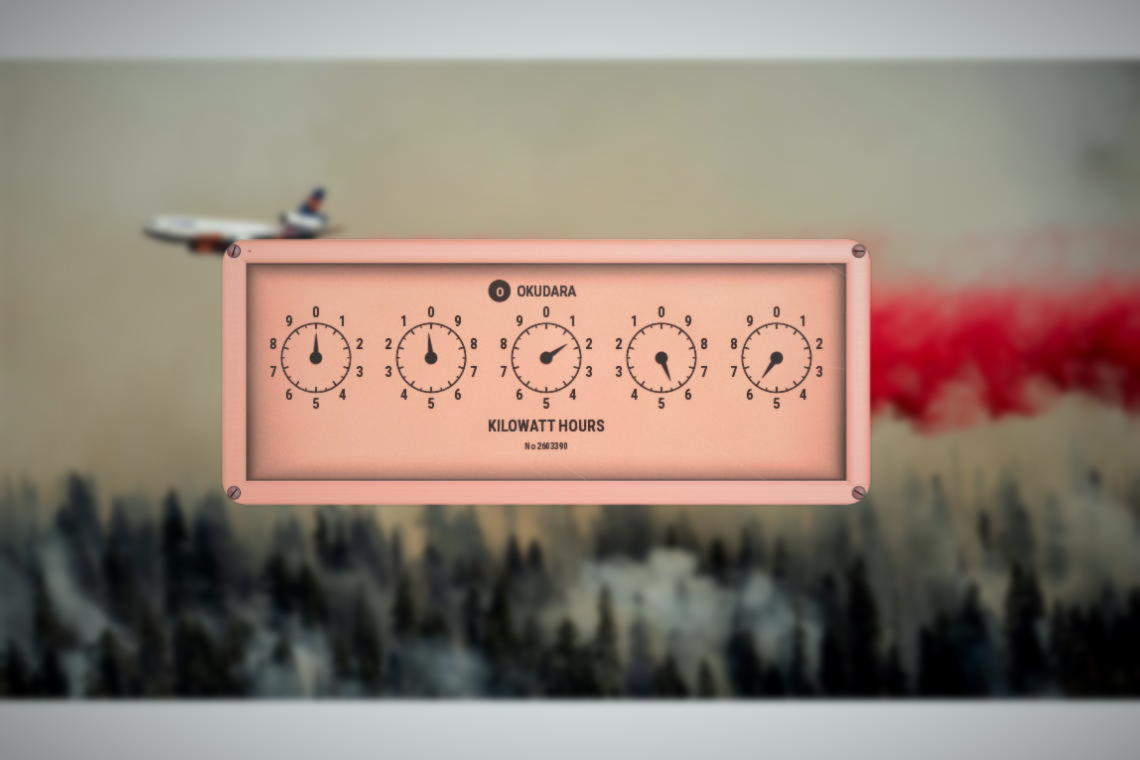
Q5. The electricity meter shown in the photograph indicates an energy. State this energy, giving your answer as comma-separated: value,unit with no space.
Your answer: 156,kWh
